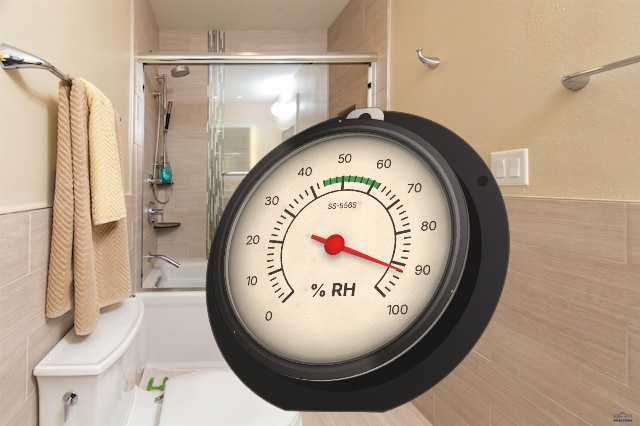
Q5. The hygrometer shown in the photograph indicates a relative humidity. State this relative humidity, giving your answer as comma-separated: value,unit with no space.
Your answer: 92,%
